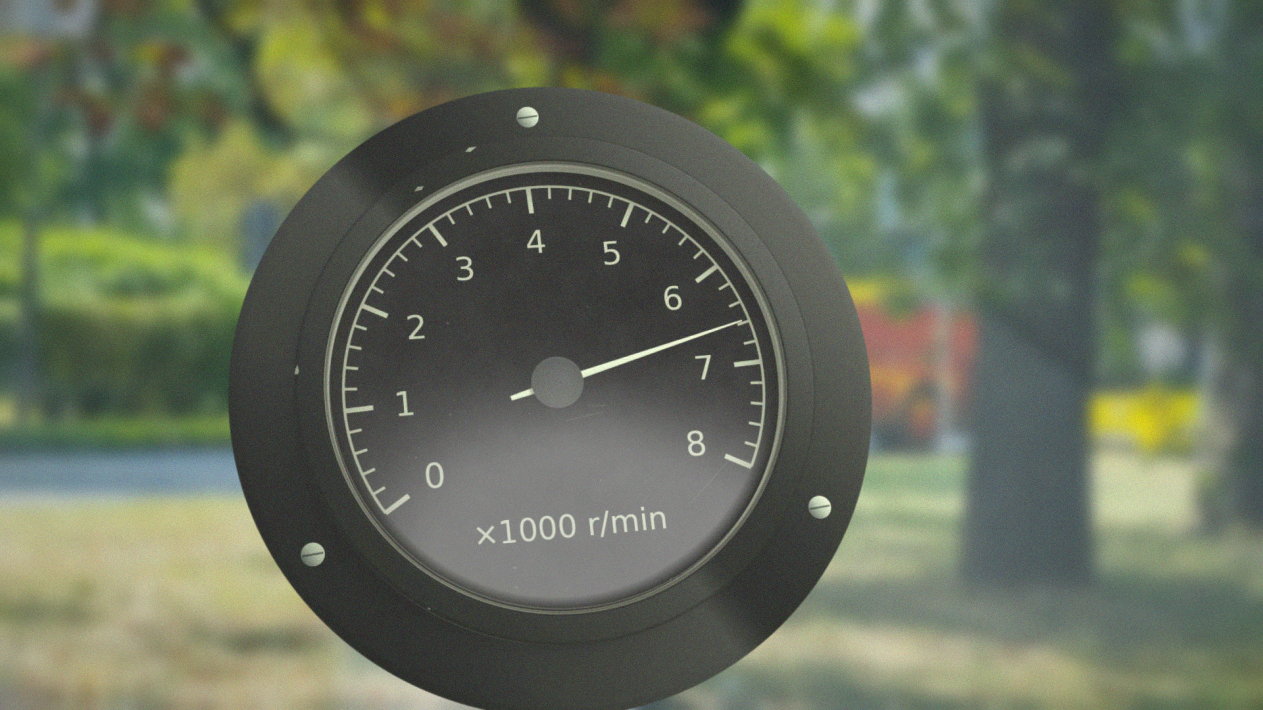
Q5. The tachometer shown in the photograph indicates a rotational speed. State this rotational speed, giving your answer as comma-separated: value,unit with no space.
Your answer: 6600,rpm
